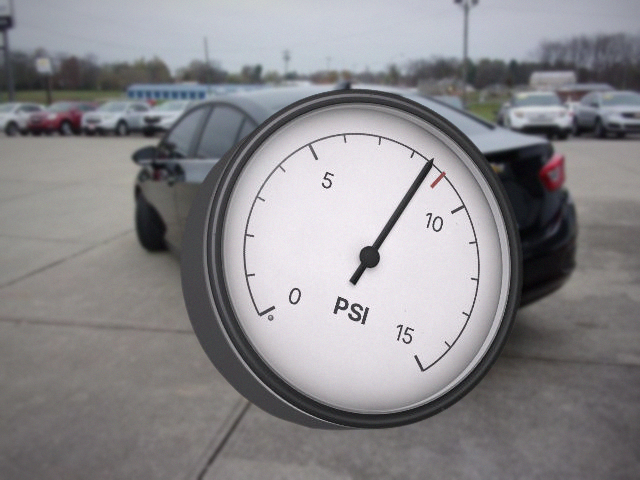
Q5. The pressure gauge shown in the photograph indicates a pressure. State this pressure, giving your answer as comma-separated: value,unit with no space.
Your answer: 8.5,psi
